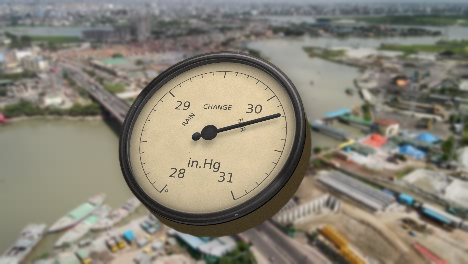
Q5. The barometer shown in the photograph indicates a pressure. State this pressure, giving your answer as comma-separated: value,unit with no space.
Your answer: 30.2,inHg
